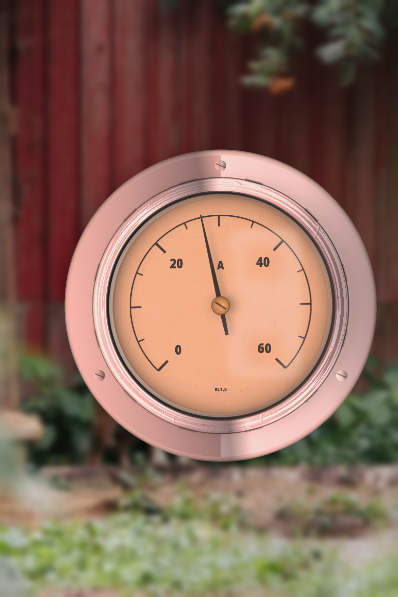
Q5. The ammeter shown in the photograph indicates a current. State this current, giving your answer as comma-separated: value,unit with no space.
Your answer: 27.5,A
